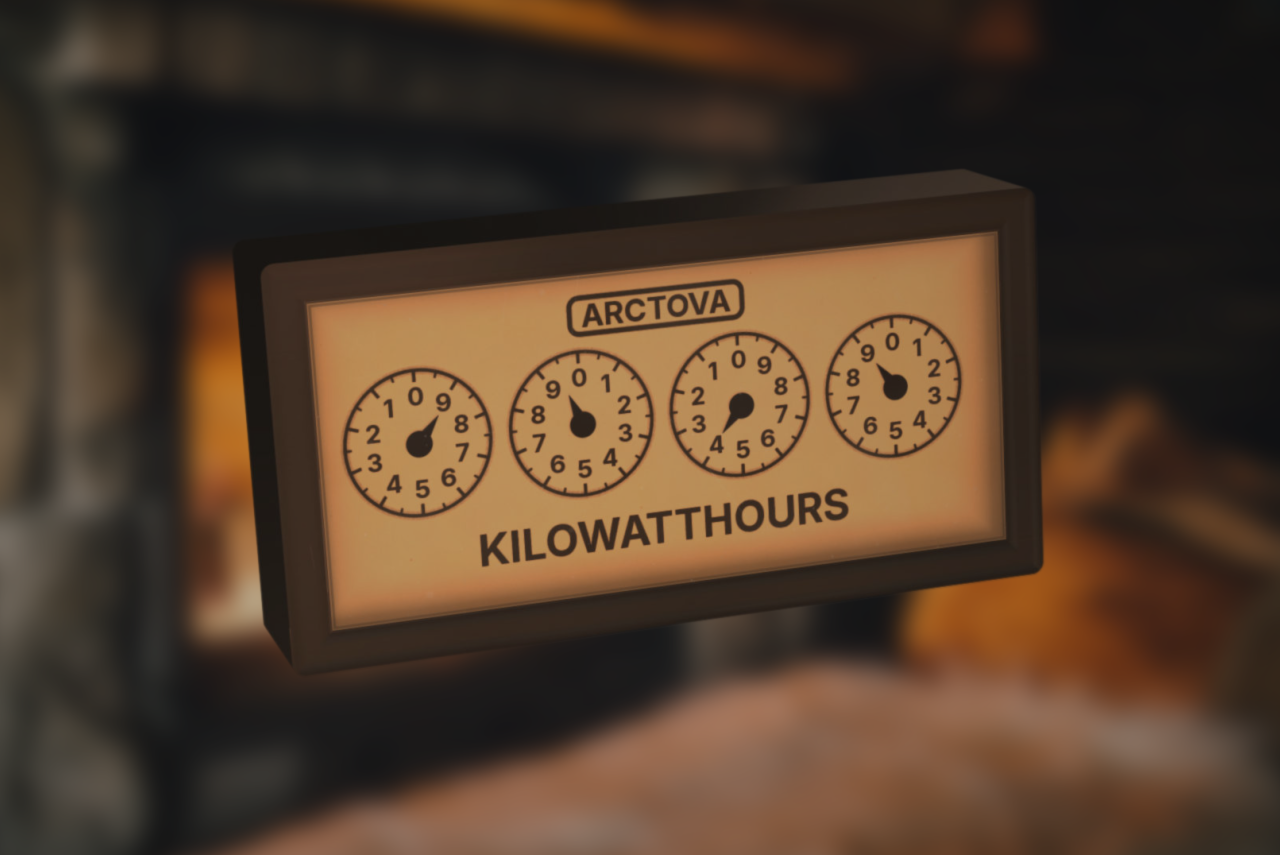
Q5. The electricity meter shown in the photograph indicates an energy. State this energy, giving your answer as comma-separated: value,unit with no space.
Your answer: 8939,kWh
